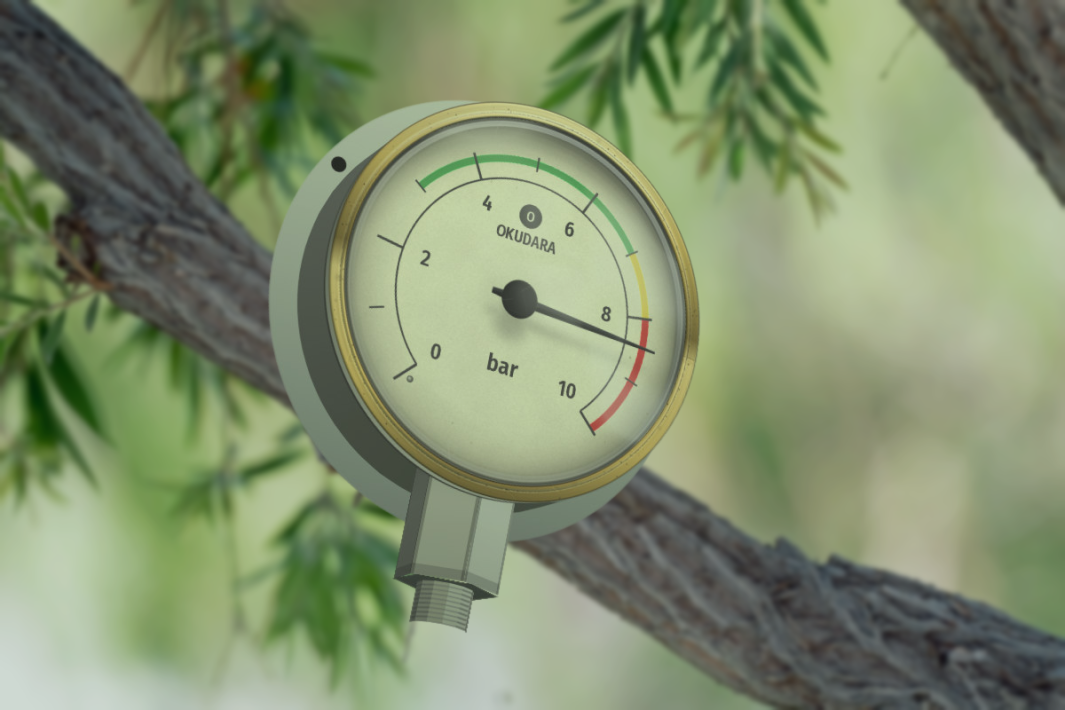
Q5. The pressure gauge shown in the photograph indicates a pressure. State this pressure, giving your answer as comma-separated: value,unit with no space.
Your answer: 8.5,bar
